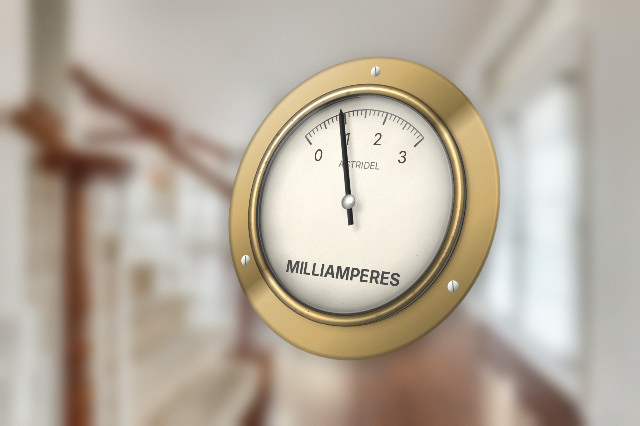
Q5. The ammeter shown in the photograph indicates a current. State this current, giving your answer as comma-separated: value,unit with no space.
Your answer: 1,mA
